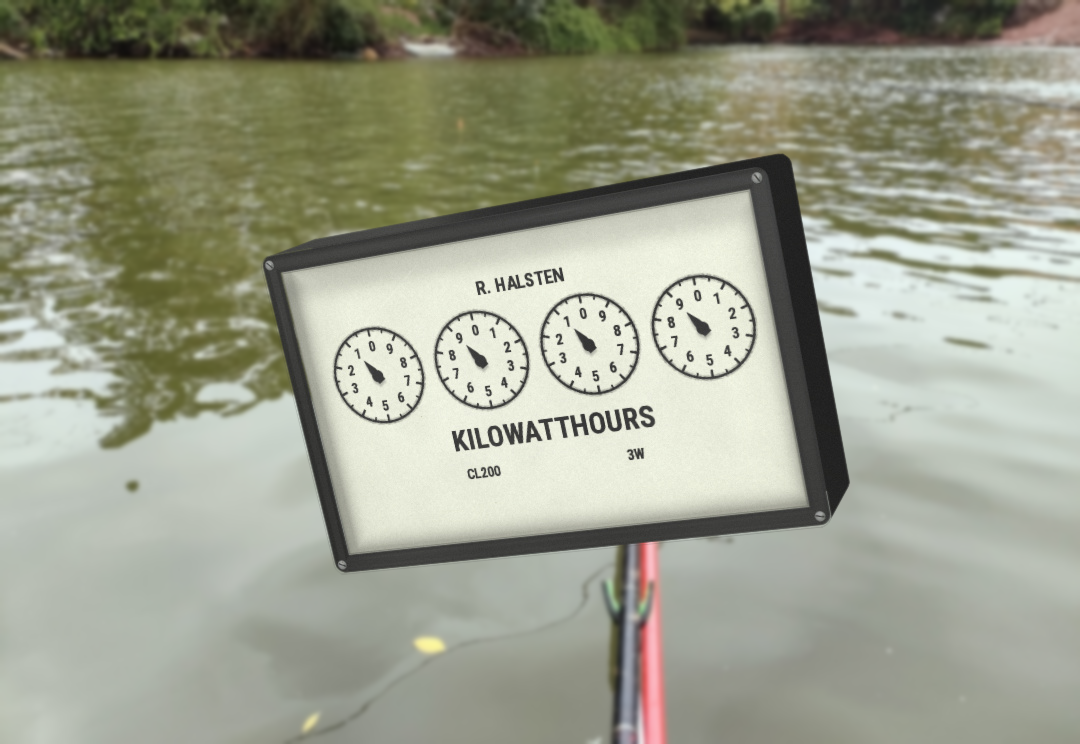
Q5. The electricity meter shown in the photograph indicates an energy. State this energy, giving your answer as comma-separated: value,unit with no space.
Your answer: 909,kWh
